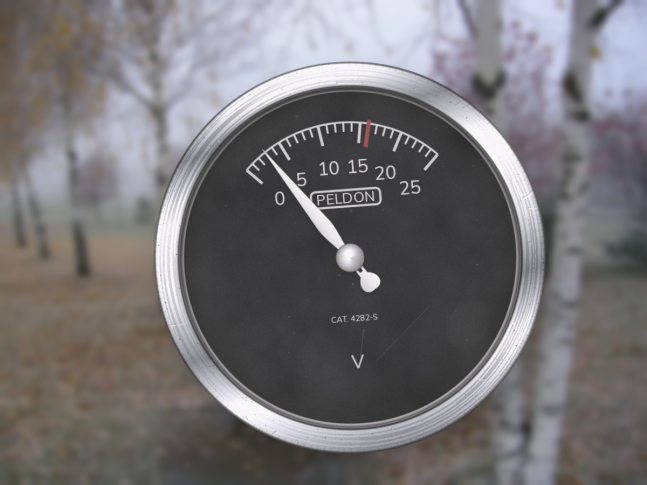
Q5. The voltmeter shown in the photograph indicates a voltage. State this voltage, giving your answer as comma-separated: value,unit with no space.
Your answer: 3,V
